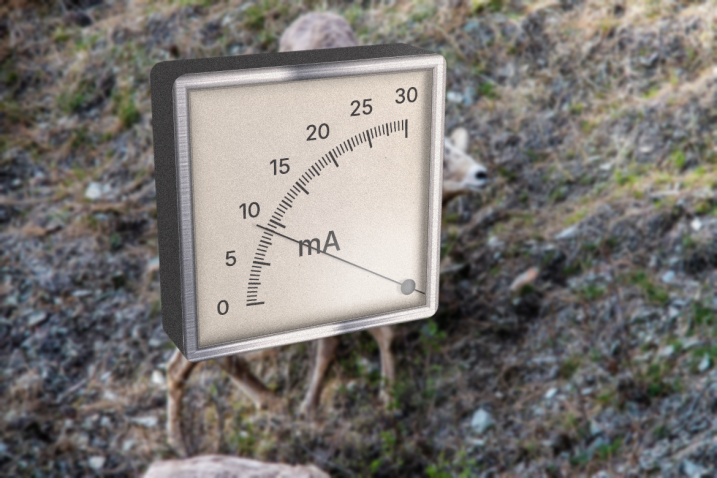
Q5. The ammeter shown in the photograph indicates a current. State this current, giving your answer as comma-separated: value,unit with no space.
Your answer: 9,mA
